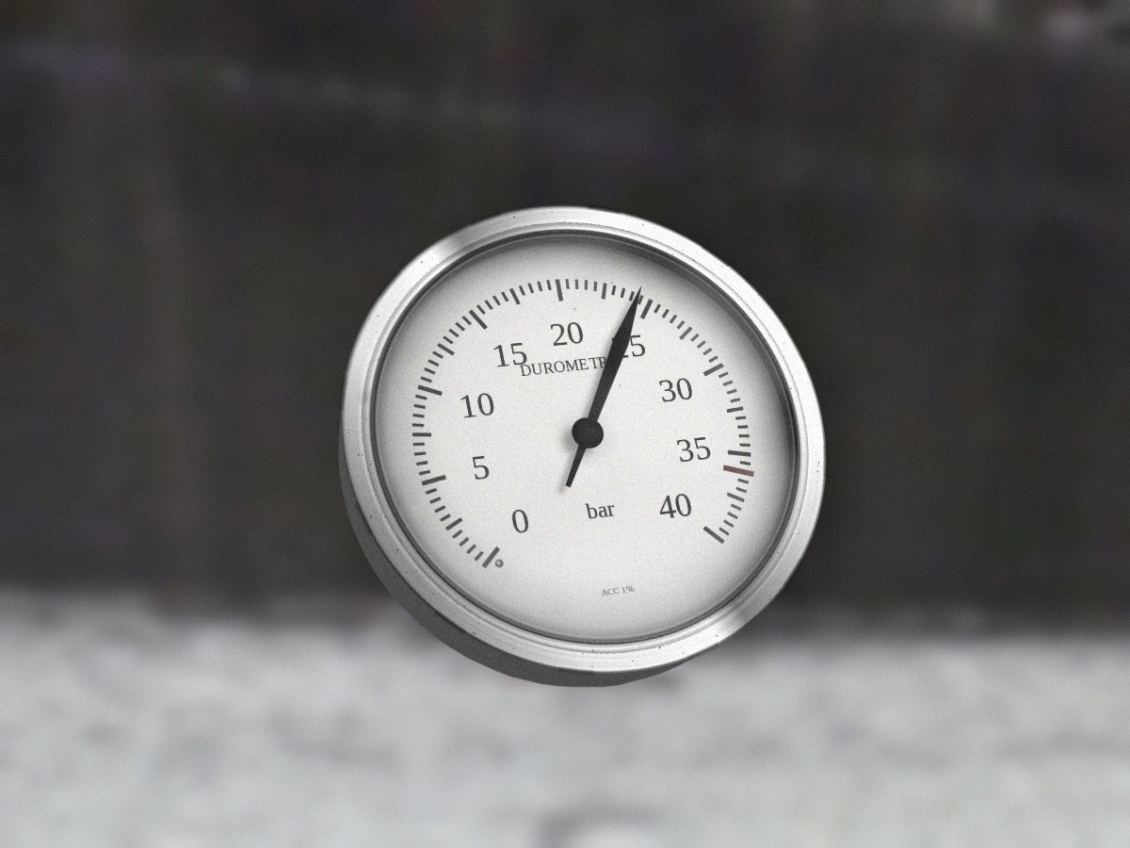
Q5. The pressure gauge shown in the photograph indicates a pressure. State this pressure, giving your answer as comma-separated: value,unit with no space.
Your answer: 24.25,bar
